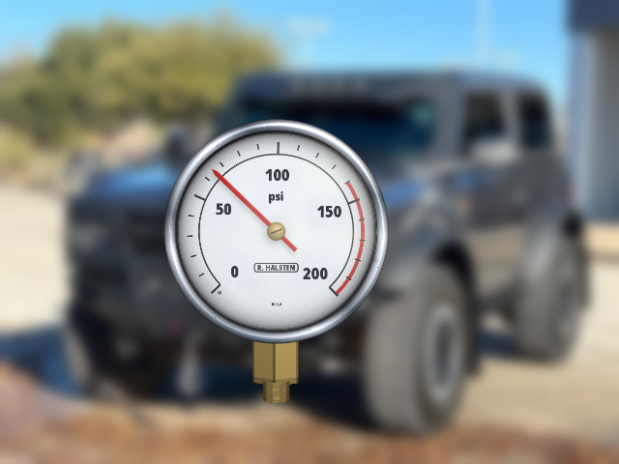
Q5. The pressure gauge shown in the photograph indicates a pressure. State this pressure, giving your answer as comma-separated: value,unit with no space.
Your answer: 65,psi
